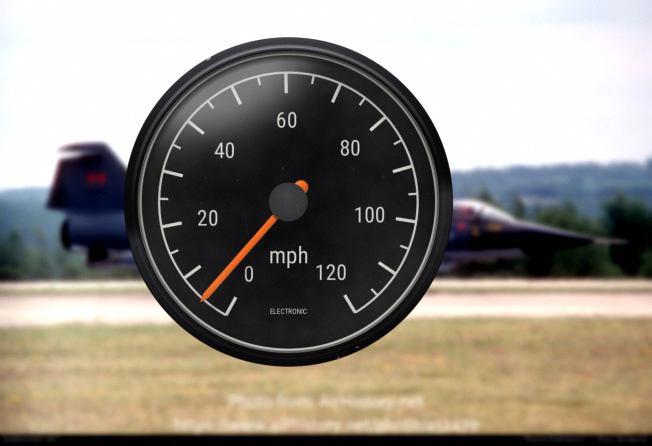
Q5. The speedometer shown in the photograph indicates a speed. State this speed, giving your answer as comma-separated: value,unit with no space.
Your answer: 5,mph
